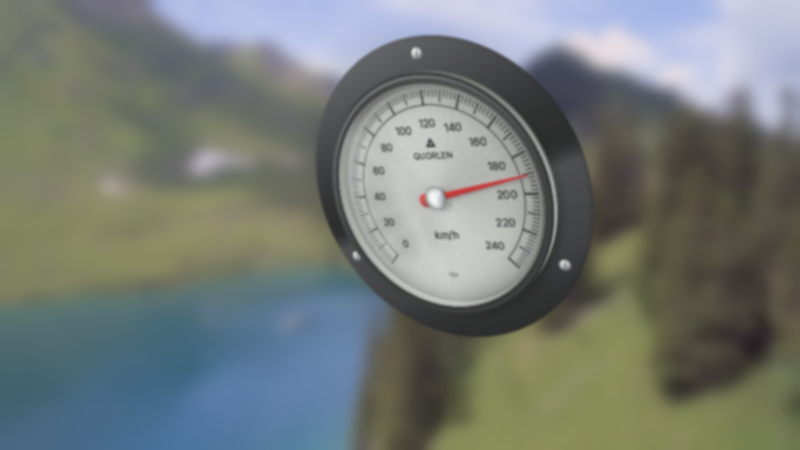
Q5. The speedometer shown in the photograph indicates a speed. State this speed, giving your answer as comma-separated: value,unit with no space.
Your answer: 190,km/h
